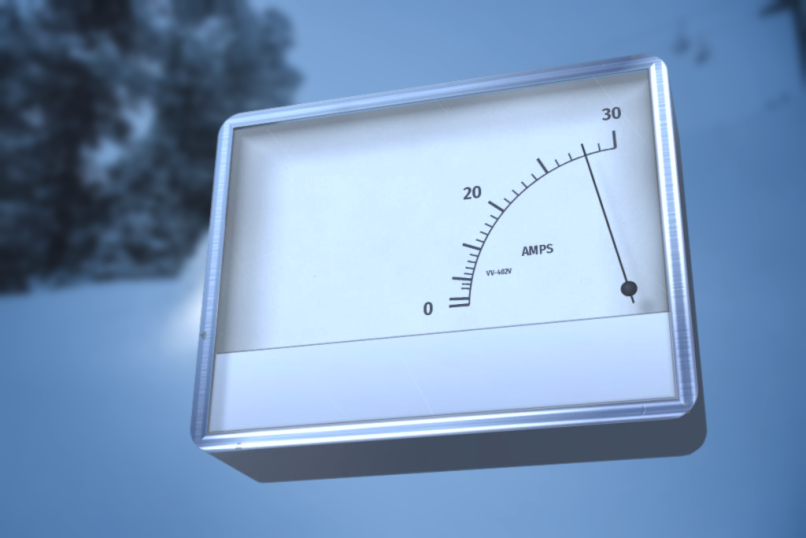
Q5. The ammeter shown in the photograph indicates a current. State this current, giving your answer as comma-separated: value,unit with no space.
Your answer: 28,A
